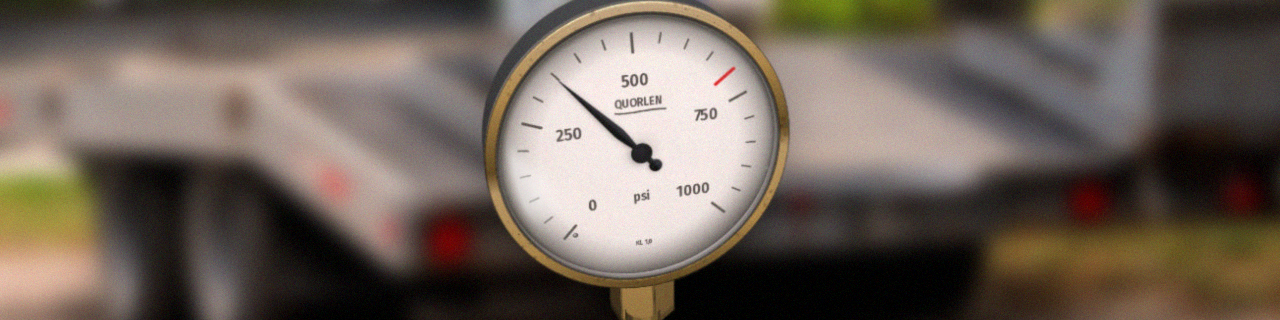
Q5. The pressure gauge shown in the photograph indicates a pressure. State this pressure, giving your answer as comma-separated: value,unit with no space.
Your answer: 350,psi
